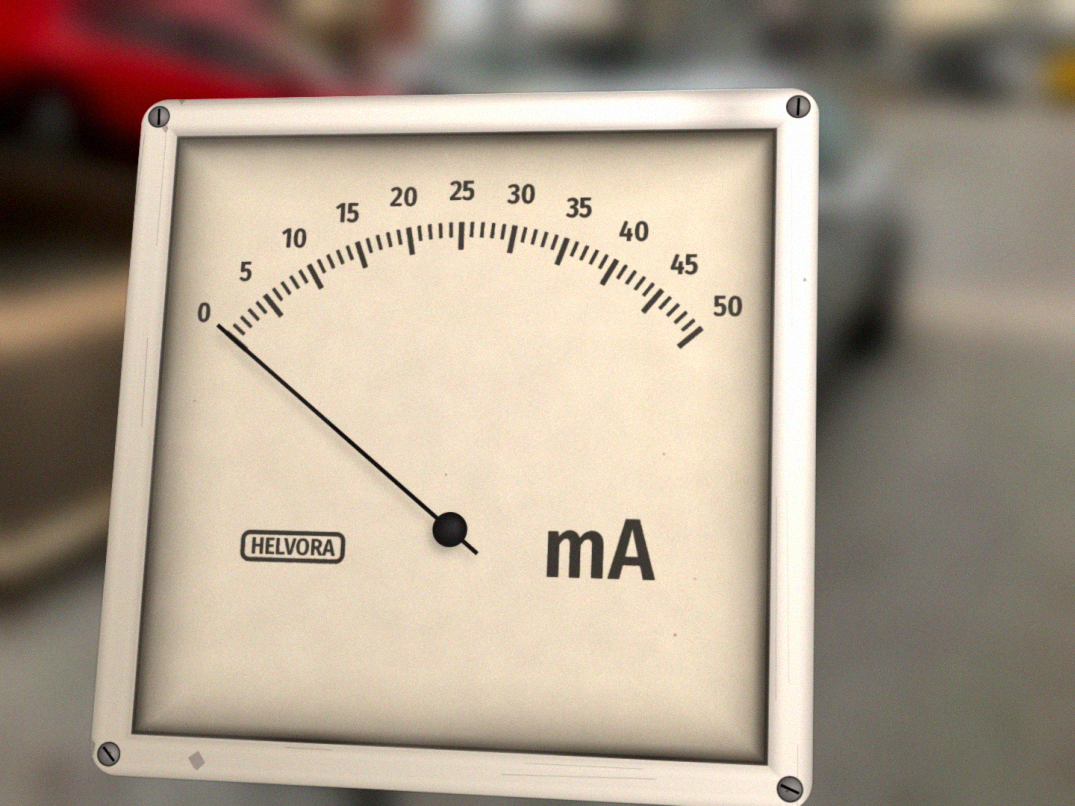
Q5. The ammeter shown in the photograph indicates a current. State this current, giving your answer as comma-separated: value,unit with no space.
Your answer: 0,mA
